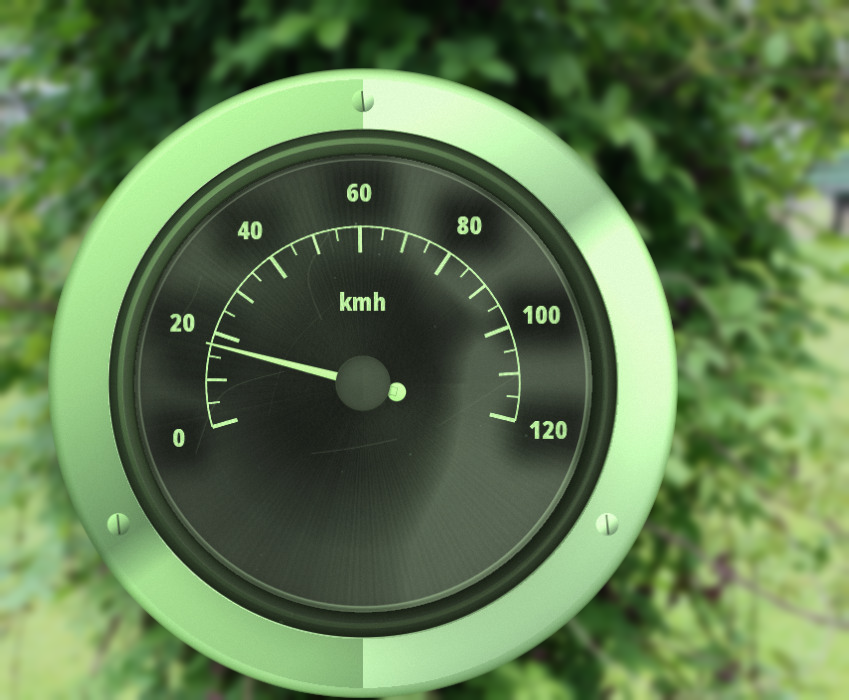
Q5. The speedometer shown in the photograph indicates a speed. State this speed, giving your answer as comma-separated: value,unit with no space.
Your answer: 17.5,km/h
